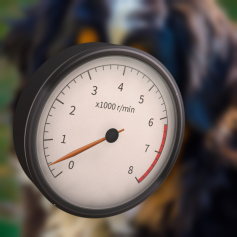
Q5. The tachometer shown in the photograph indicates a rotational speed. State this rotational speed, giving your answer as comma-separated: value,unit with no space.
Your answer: 400,rpm
